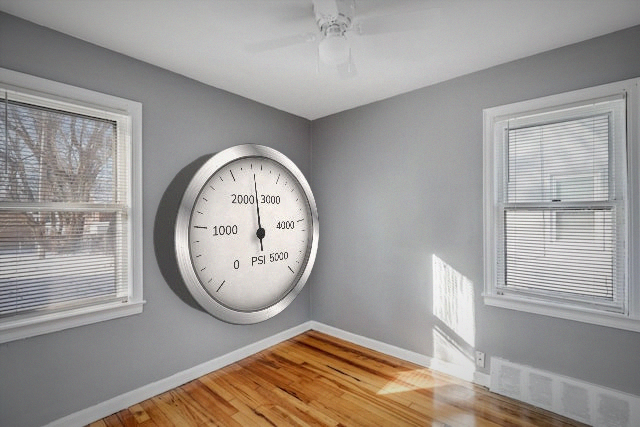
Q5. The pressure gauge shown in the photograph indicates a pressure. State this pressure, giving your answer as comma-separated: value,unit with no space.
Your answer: 2400,psi
